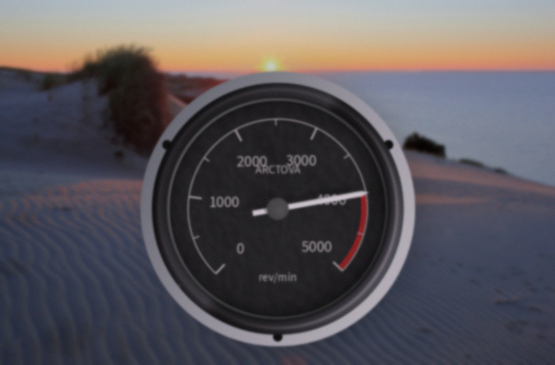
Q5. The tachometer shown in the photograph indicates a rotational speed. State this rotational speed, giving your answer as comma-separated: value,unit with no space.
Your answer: 4000,rpm
